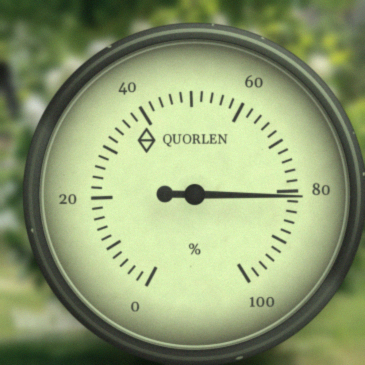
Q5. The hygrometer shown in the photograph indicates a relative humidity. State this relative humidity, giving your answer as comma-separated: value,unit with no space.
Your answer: 81,%
